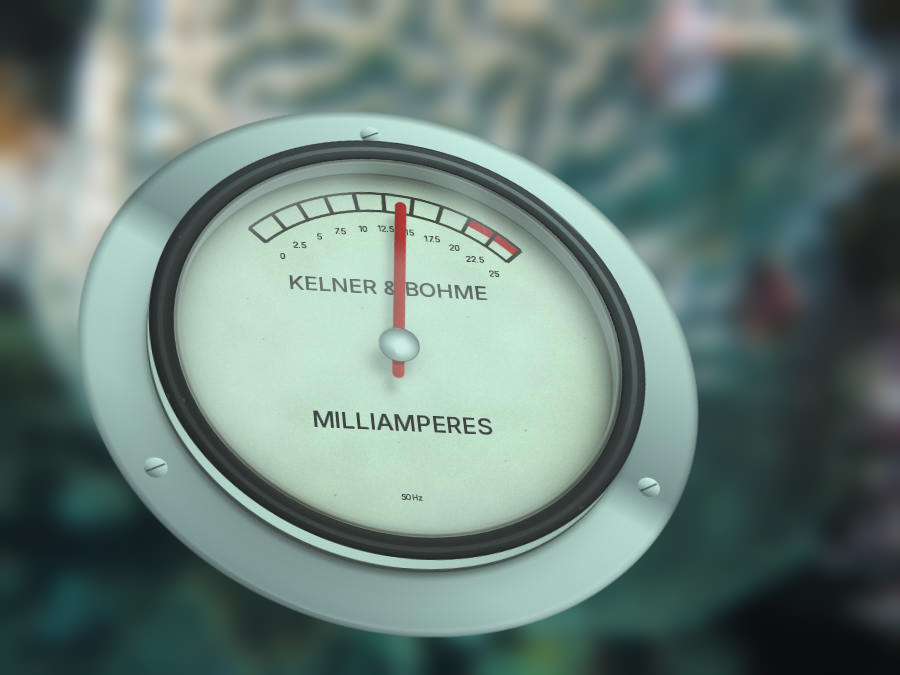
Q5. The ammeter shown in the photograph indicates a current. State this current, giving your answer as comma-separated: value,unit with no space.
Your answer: 13.75,mA
